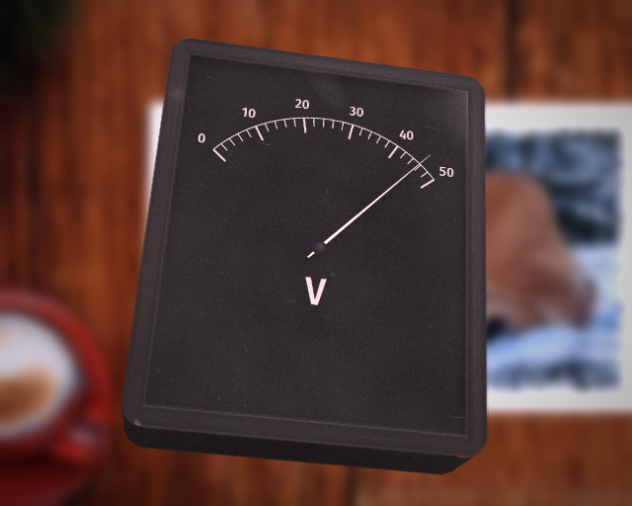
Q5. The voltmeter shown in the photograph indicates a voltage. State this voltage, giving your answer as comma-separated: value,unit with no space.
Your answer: 46,V
